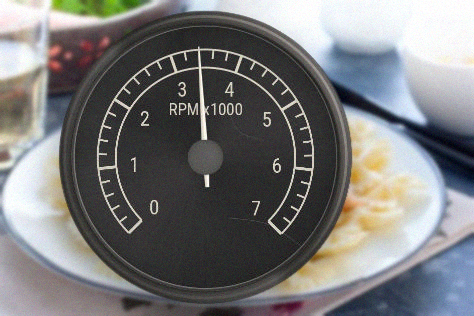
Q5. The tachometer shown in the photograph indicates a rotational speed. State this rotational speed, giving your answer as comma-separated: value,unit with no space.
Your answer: 3400,rpm
